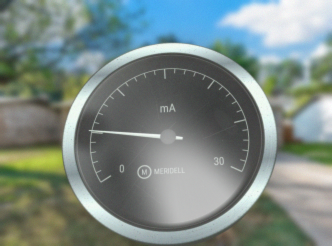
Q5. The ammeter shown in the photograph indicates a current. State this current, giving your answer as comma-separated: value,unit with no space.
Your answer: 5,mA
